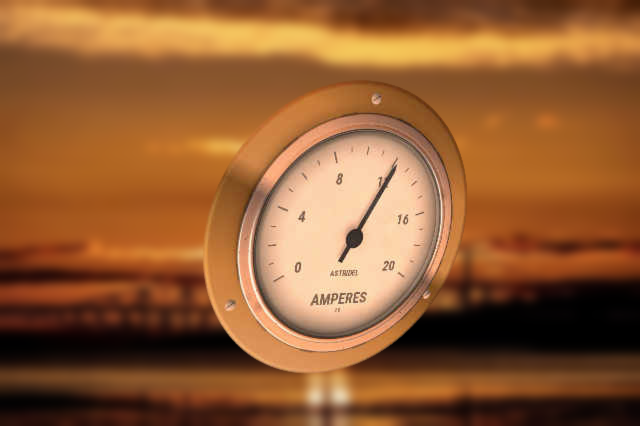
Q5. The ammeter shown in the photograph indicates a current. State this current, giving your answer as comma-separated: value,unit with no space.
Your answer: 12,A
